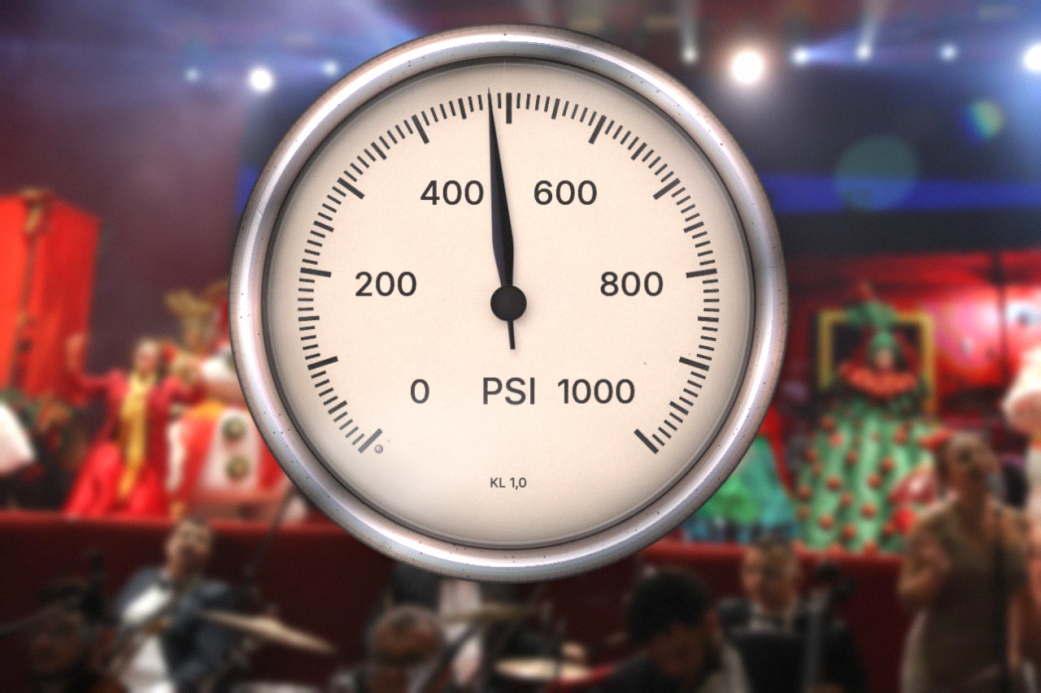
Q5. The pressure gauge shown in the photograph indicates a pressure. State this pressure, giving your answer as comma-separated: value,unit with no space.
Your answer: 480,psi
